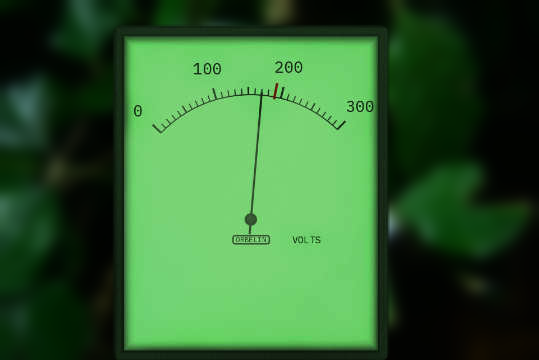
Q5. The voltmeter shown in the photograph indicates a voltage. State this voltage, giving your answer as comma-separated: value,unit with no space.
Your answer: 170,V
